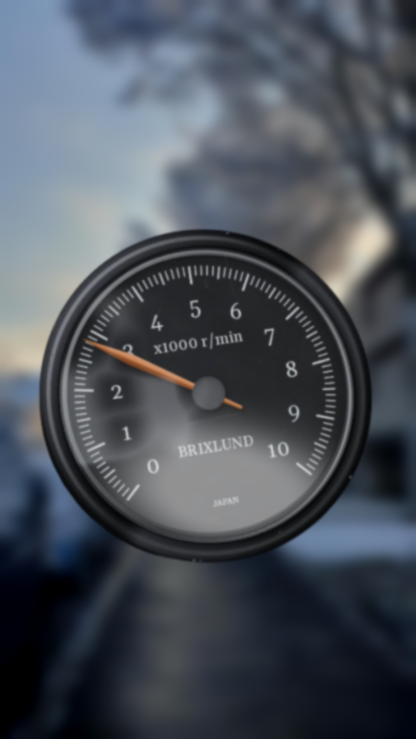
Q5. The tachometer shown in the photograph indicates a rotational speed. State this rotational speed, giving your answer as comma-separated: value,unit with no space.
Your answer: 2800,rpm
